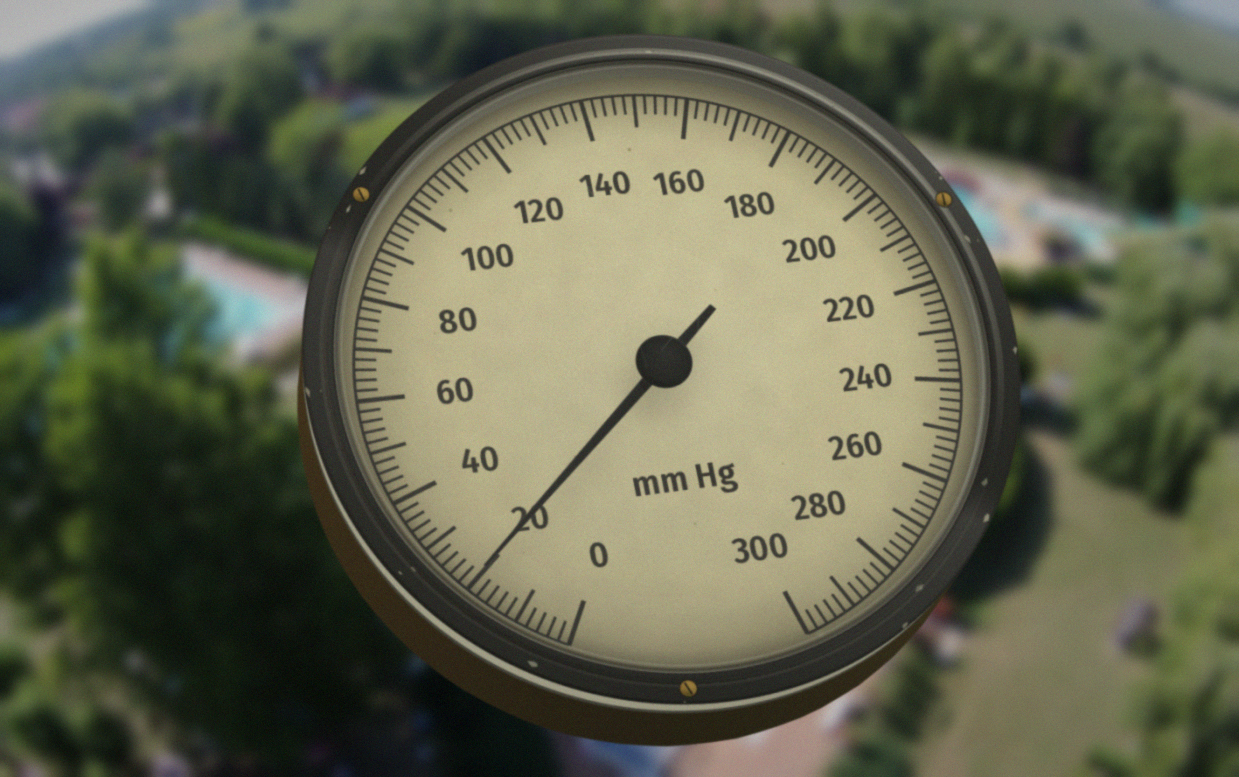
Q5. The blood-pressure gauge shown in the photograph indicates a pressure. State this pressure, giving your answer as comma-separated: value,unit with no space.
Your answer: 20,mmHg
